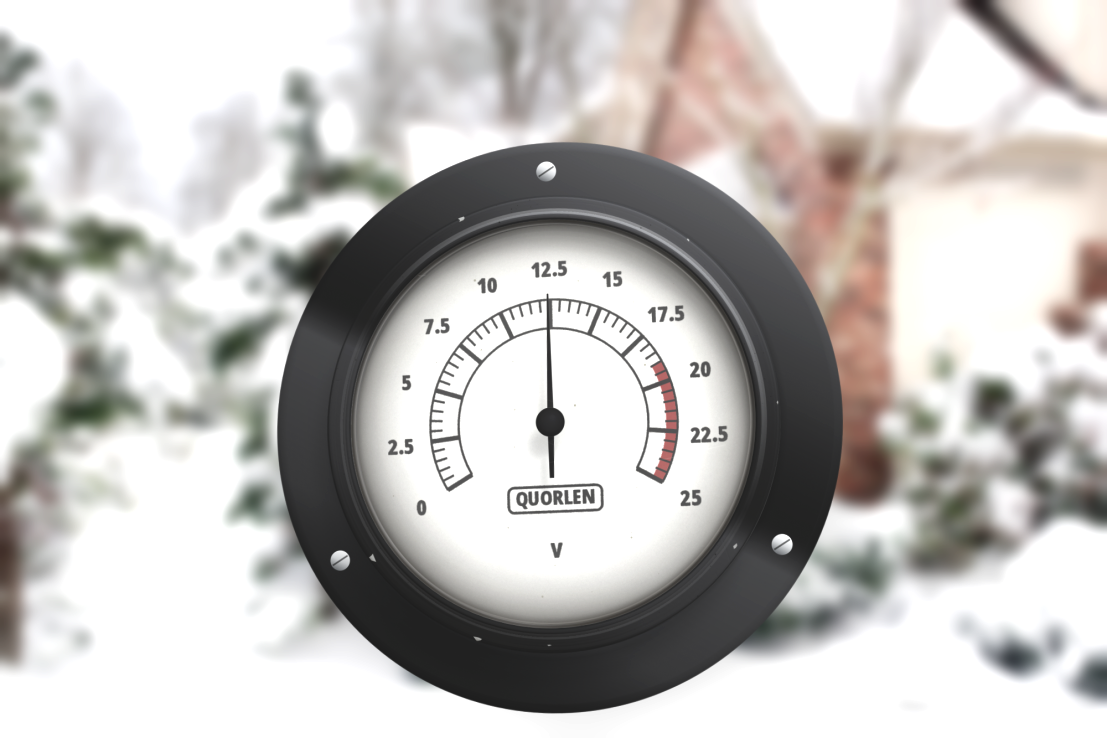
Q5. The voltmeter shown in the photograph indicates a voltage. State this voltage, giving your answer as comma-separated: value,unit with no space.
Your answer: 12.5,V
